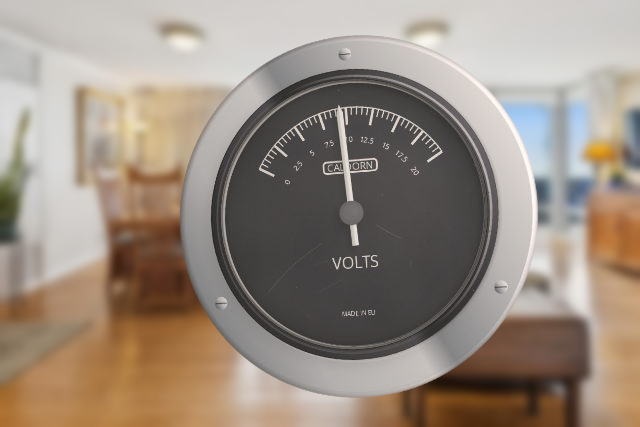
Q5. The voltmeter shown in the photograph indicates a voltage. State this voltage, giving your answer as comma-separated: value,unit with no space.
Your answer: 9.5,V
